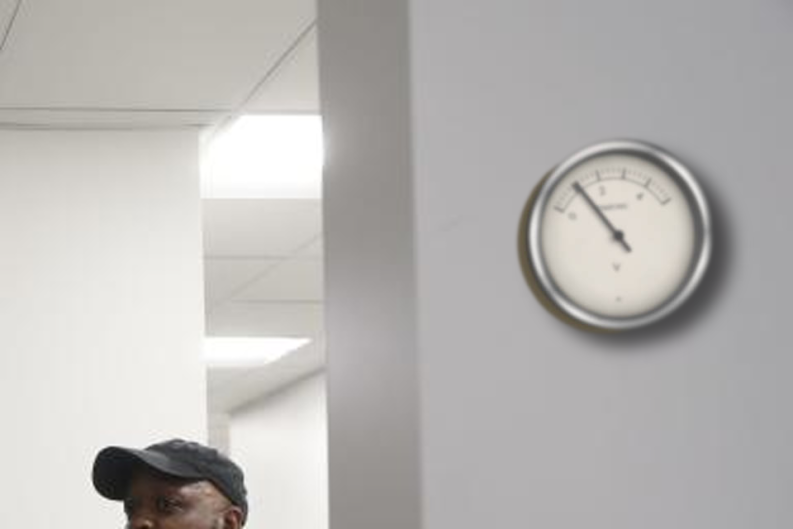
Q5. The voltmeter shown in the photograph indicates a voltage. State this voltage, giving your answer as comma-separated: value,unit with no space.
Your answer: 1,V
